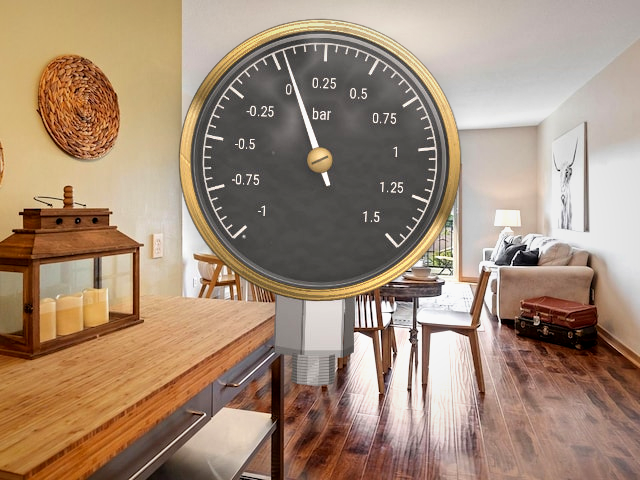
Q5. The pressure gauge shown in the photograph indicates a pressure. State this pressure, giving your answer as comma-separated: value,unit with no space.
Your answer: 0.05,bar
